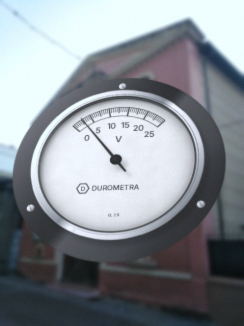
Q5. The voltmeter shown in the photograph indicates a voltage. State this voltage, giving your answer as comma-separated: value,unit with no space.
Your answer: 2.5,V
